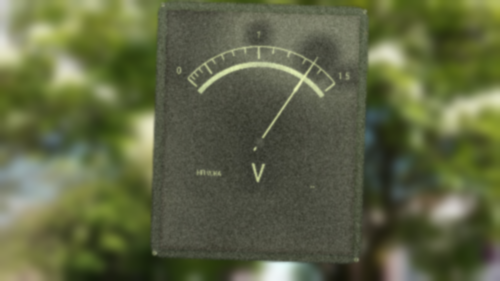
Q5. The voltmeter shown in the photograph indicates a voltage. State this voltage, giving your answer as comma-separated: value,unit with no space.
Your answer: 1.35,V
